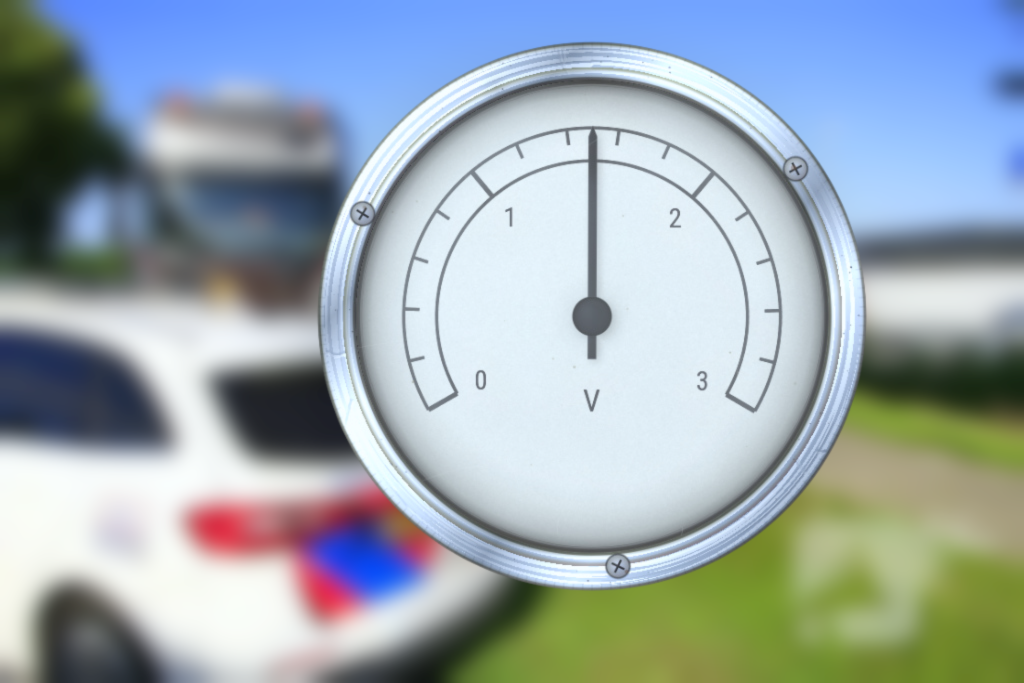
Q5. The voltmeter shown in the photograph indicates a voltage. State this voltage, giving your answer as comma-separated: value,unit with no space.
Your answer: 1.5,V
